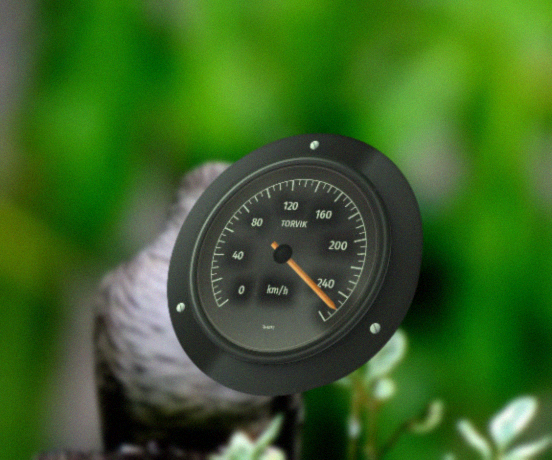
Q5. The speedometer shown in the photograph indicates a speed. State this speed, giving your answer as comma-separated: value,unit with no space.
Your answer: 250,km/h
